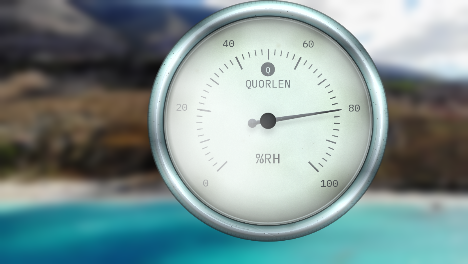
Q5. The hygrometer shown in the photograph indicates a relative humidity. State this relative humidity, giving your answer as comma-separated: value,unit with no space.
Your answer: 80,%
